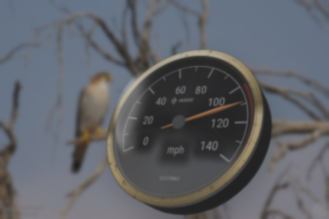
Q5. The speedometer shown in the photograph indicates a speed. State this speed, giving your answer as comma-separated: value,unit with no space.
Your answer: 110,mph
